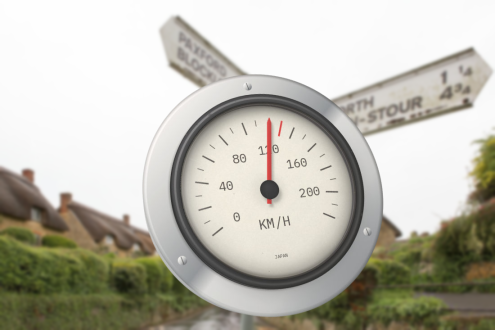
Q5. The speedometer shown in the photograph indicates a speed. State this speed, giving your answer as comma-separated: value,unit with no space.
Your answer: 120,km/h
